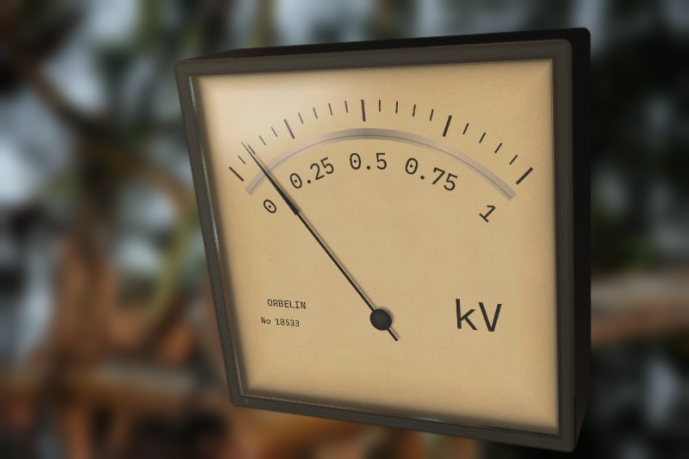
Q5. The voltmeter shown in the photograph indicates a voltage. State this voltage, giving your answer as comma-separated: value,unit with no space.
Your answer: 0.1,kV
